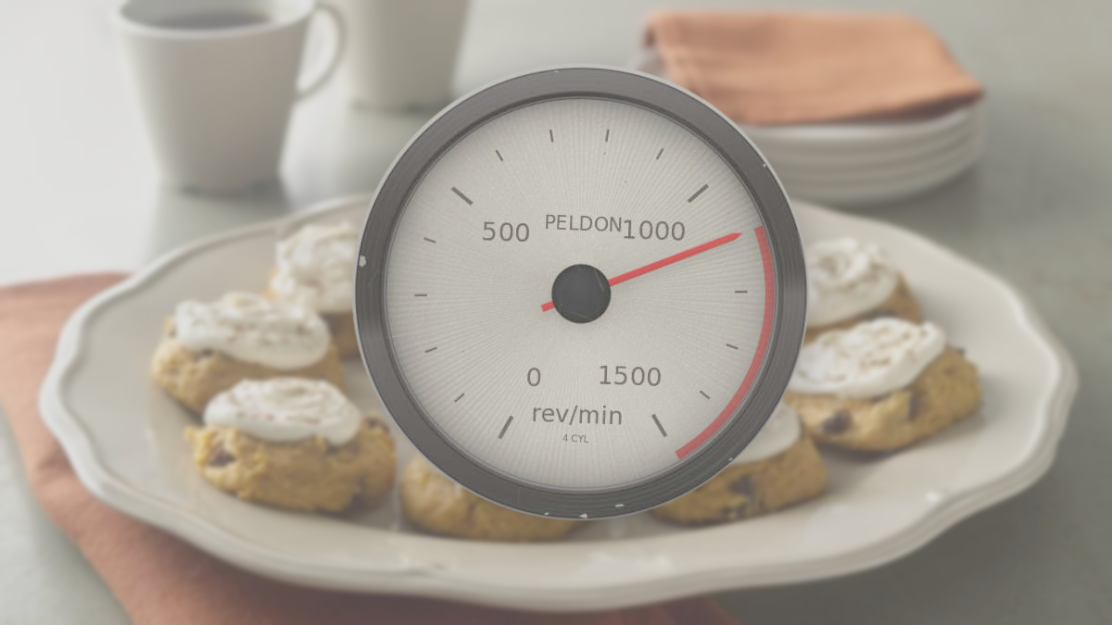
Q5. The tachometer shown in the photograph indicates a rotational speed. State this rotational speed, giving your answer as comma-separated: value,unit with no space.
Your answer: 1100,rpm
